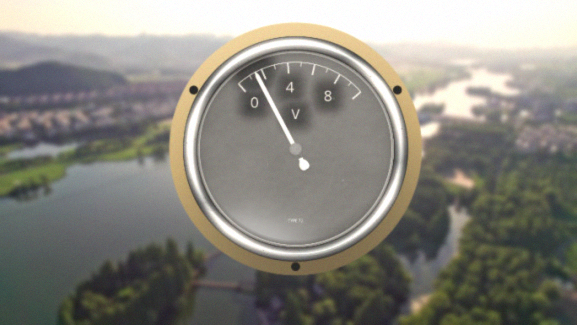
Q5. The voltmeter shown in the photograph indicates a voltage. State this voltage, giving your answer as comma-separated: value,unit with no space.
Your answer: 1.5,V
